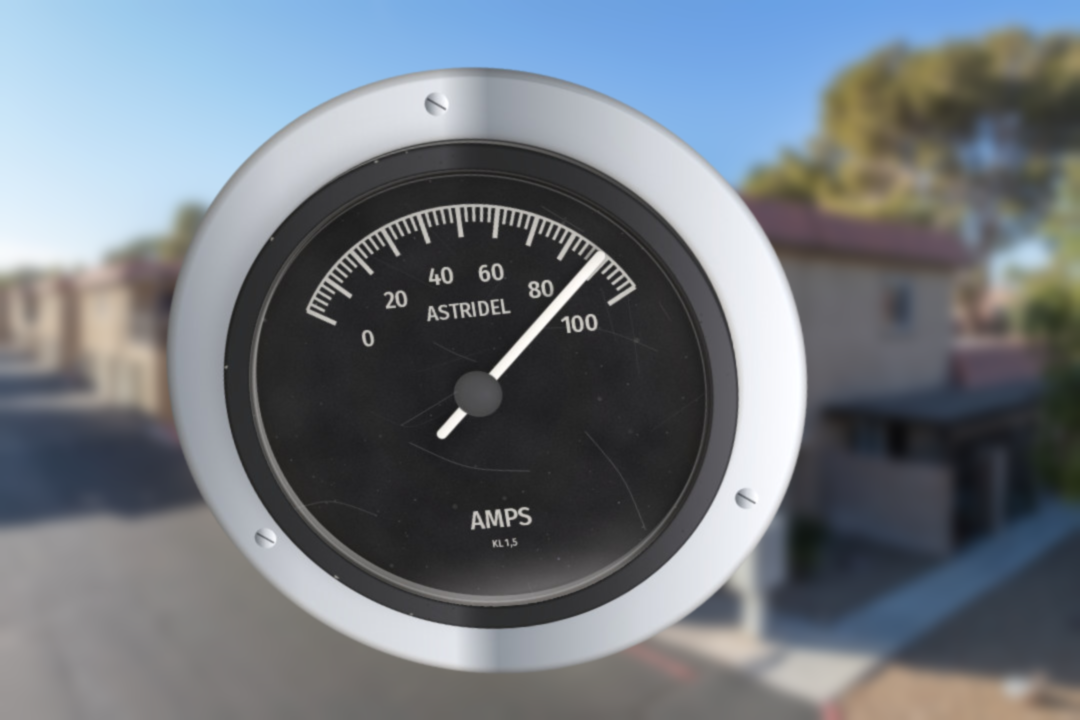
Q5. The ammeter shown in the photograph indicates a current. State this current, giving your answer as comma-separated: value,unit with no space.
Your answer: 88,A
